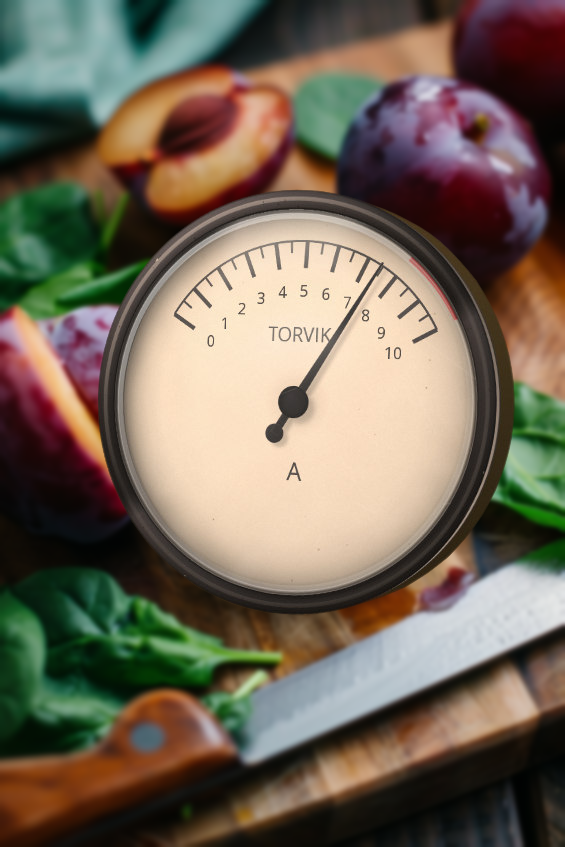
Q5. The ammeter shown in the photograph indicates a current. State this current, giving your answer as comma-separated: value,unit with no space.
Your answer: 7.5,A
